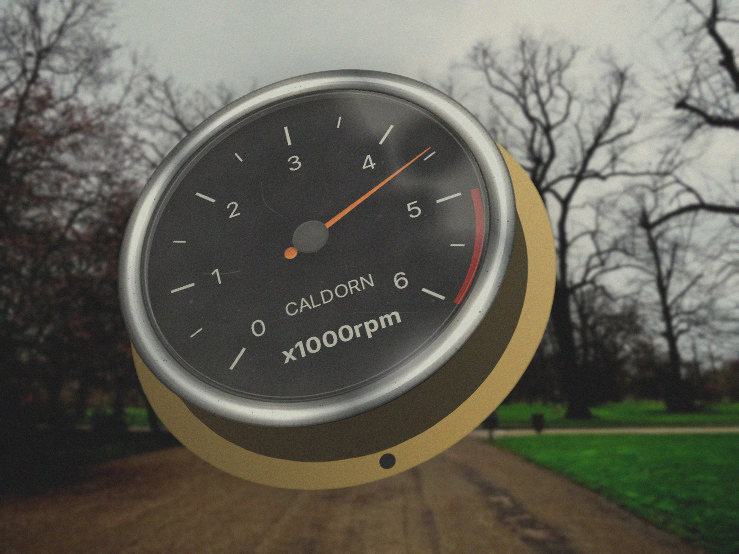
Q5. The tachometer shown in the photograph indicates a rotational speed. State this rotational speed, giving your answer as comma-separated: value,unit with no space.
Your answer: 4500,rpm
